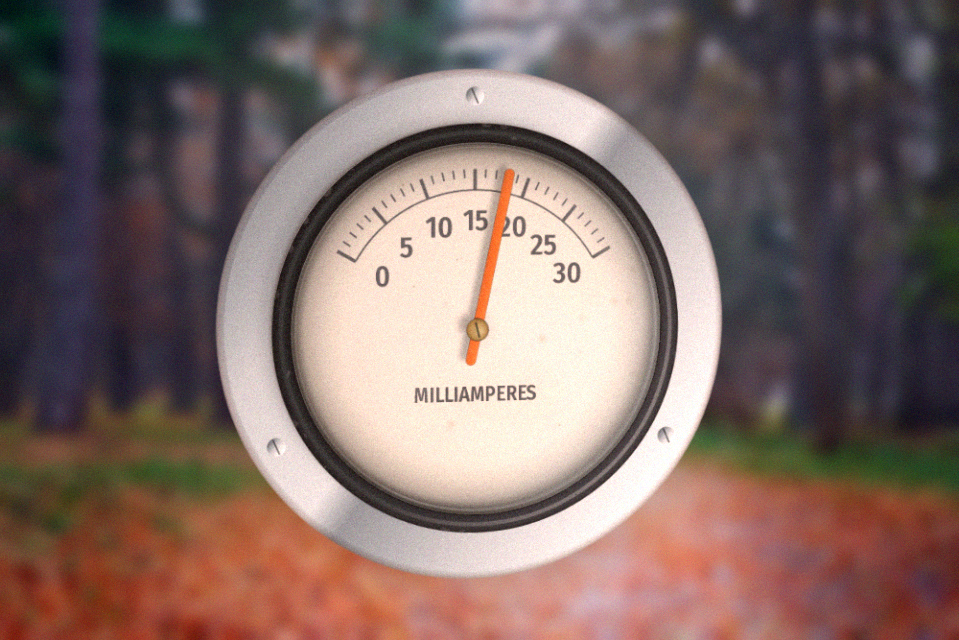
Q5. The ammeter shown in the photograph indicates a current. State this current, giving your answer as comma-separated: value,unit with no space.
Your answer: 18,mA
